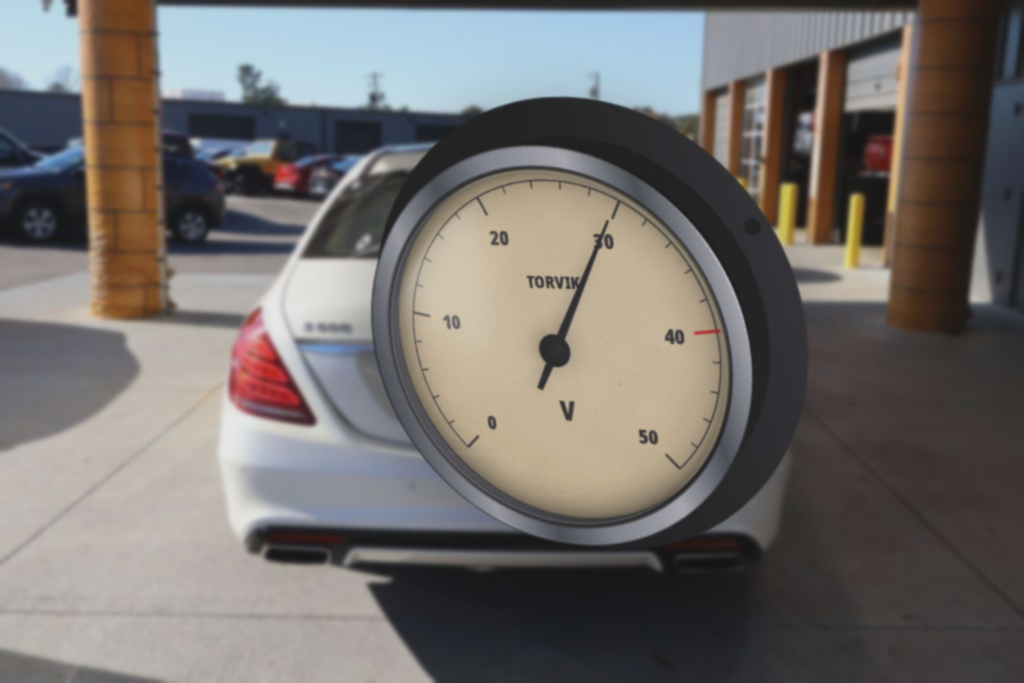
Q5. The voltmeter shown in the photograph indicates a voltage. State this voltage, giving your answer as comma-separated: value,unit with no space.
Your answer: 30,V
